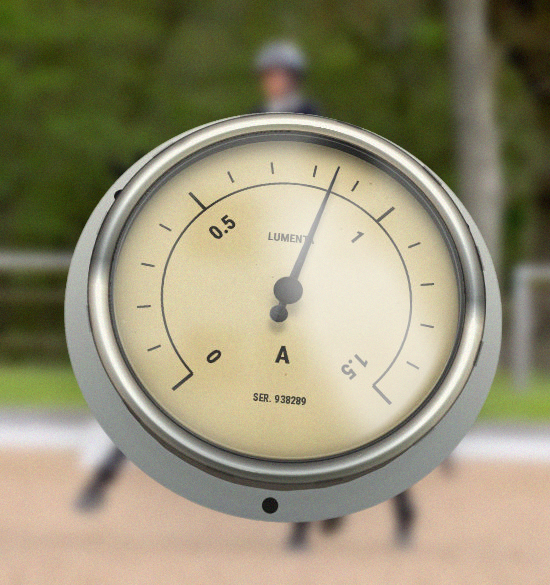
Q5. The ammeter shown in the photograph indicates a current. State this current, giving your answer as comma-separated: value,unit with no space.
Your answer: 0.85,A
